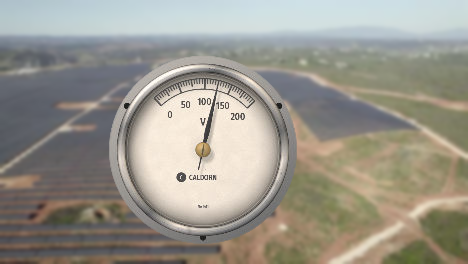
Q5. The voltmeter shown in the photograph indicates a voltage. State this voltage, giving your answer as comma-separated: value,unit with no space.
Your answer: 125,V
